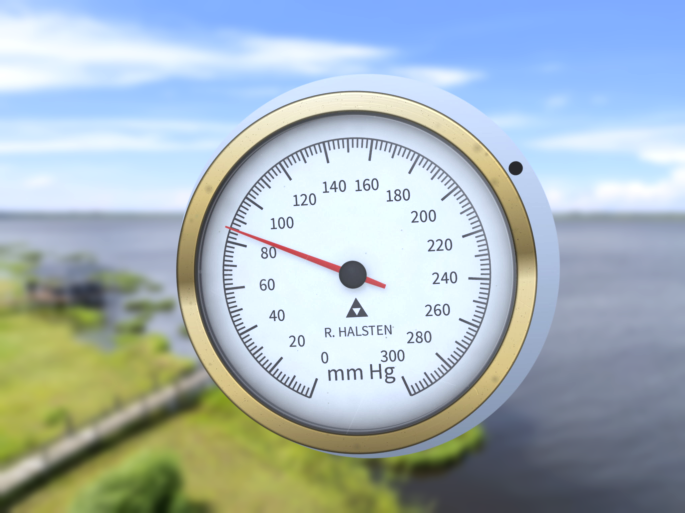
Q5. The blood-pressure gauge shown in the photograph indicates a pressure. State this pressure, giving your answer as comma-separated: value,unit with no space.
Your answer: 86,mmHg
